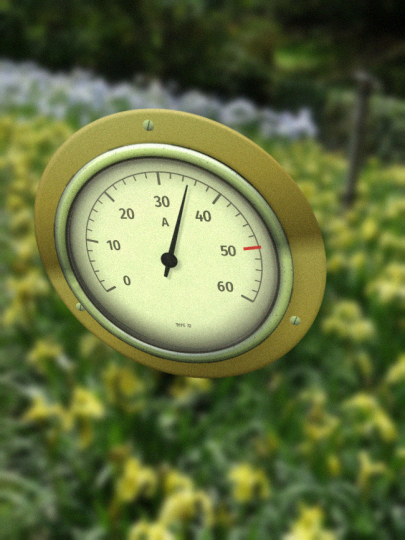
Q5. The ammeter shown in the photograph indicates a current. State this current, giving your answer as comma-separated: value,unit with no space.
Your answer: 35,A
